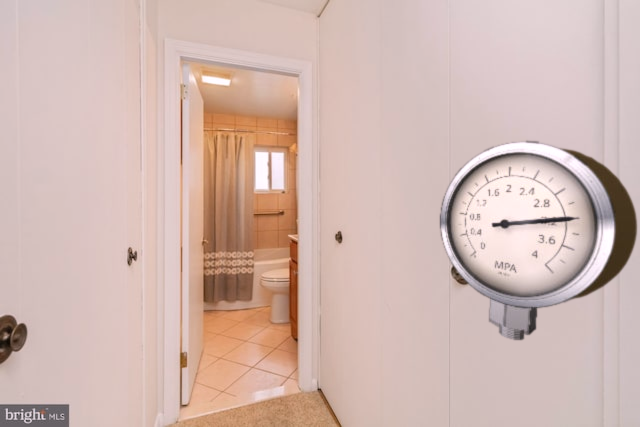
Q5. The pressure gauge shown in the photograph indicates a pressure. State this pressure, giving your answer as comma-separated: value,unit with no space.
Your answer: 3.2,MPa
